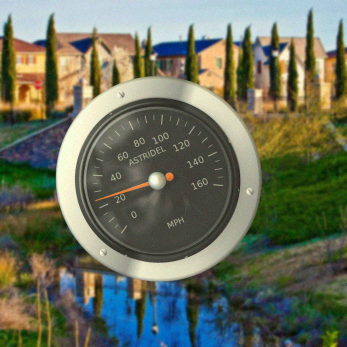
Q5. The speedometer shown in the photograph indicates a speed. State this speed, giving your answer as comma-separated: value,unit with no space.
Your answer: 25,mph
